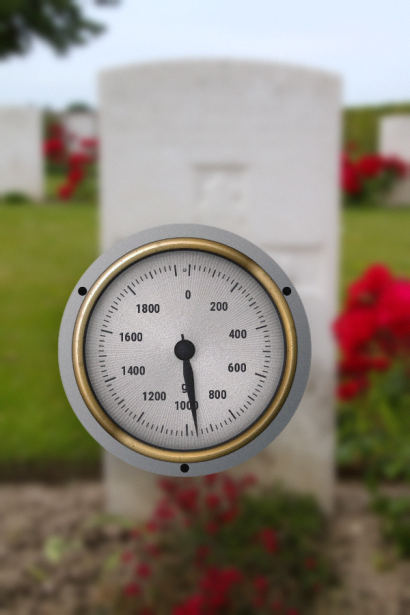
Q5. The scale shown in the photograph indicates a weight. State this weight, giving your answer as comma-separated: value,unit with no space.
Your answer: 960,g
